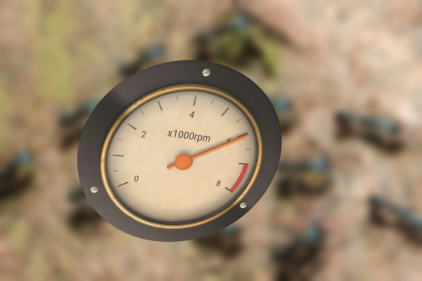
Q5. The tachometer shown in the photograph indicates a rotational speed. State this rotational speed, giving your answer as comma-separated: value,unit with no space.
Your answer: 6000,rpm
